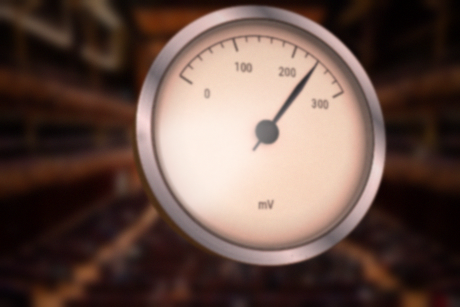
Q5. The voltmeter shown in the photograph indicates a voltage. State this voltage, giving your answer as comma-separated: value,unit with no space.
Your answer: 240,mV
